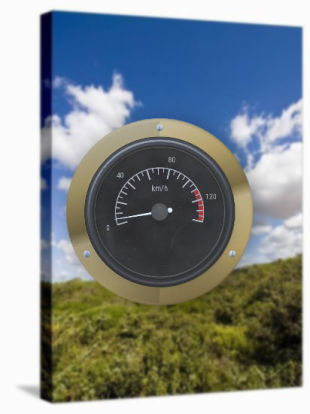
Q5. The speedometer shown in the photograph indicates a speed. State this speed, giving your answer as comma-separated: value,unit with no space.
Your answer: 5,km/h
